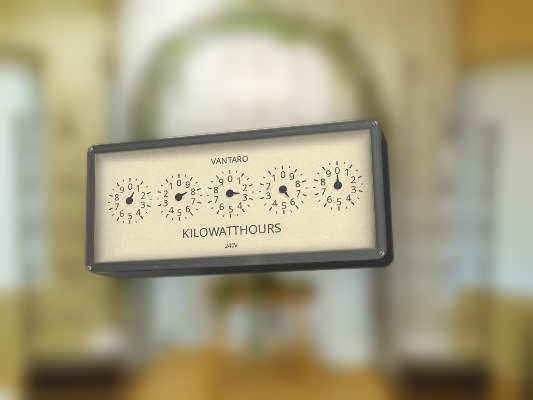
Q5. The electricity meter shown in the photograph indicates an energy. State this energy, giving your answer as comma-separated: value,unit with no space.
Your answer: 8260,kWh
